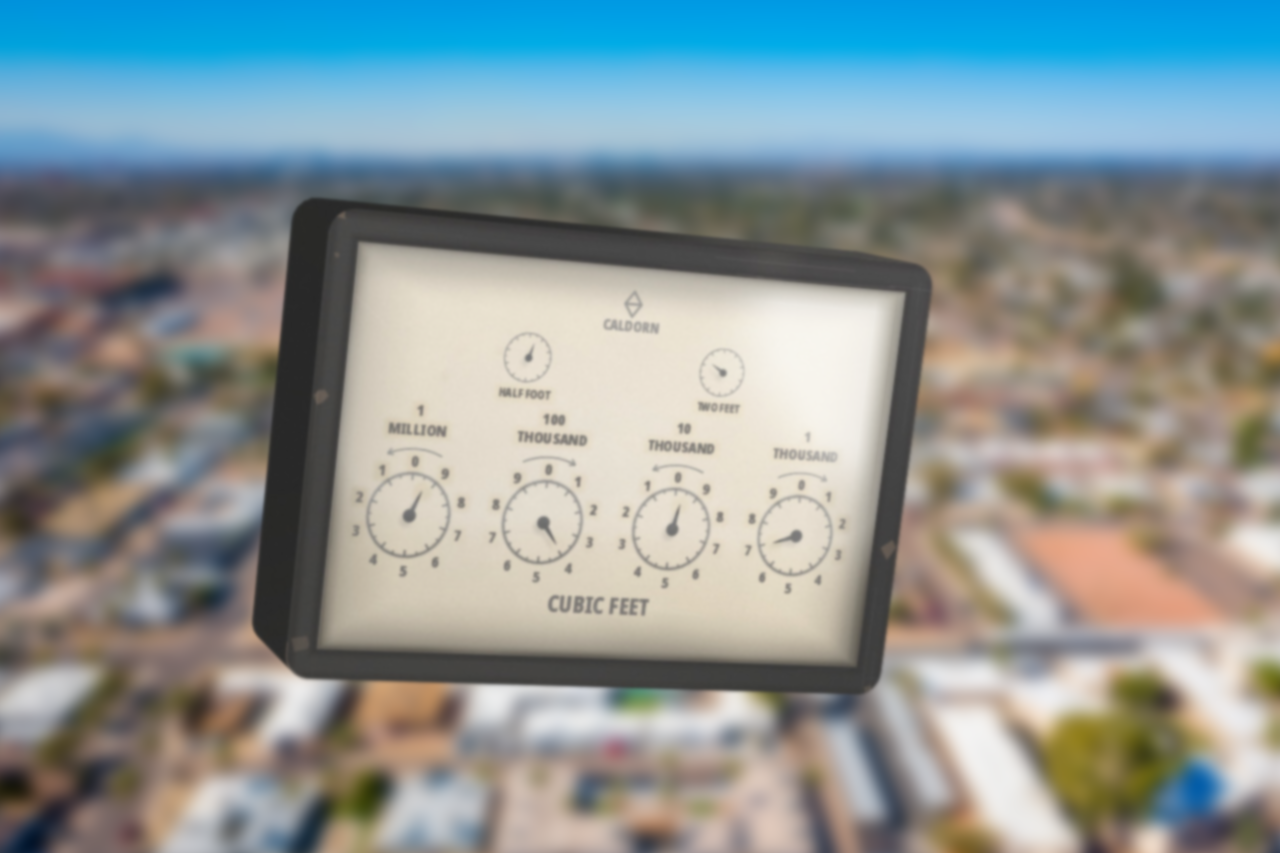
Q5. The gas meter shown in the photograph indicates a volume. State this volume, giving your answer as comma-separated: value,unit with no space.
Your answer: 939700,ft³
